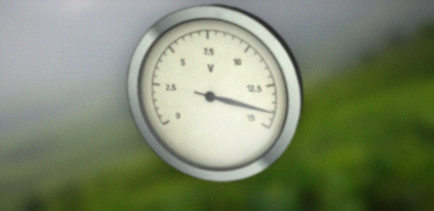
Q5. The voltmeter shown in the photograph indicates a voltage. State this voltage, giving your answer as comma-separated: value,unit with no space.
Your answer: 14,V
